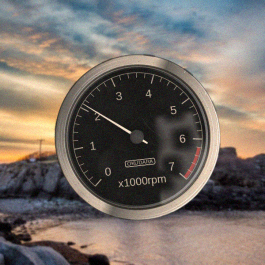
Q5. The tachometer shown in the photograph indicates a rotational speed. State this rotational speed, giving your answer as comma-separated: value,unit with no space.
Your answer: 2100,rpm
